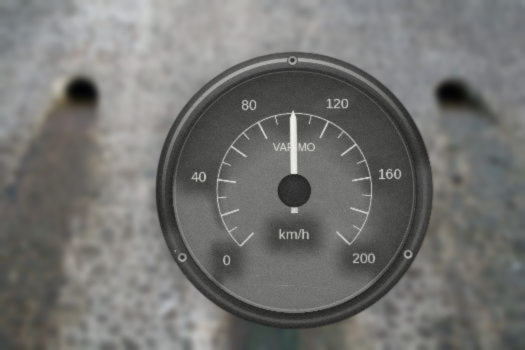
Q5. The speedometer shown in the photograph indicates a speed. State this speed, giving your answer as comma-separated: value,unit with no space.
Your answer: 100,km/h
